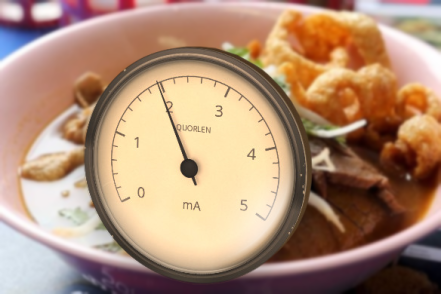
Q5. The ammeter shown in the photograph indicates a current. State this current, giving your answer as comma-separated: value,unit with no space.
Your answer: 2,mA
